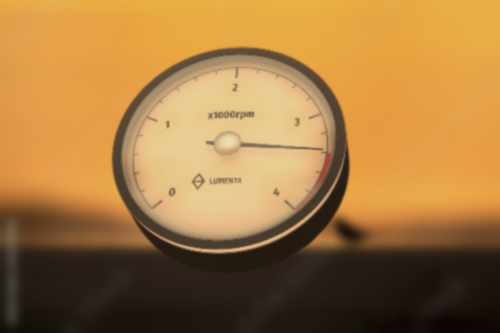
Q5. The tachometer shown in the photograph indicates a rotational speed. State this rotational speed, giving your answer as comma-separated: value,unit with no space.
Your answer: 3400,rpm
